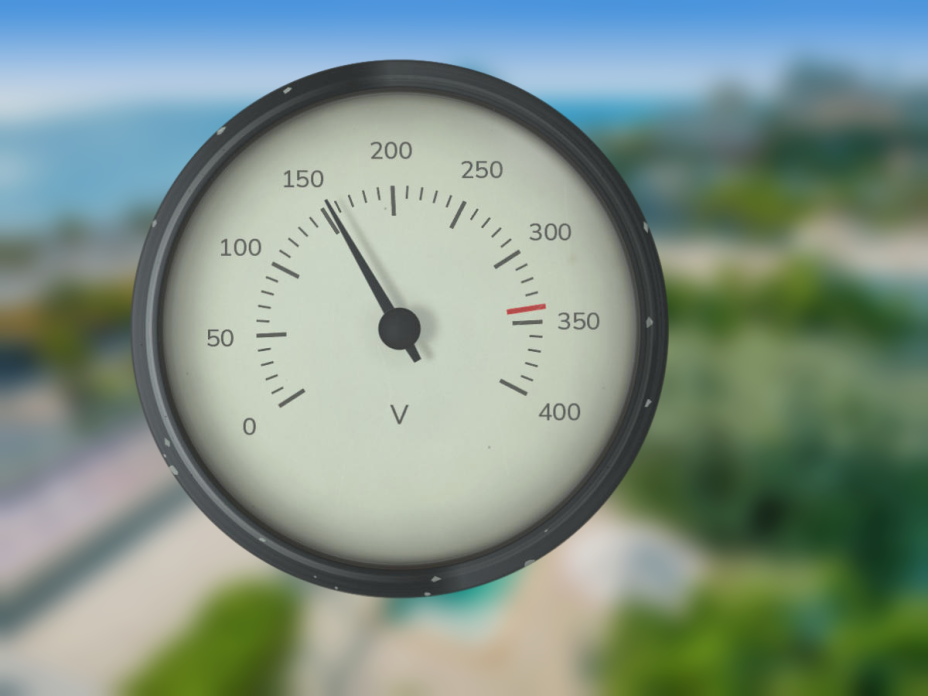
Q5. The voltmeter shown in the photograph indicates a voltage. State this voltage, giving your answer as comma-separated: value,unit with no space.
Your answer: 155,V
